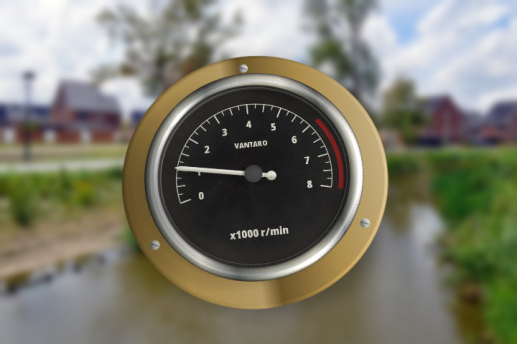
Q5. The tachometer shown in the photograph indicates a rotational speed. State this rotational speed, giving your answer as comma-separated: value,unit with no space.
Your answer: 1000,rpm
